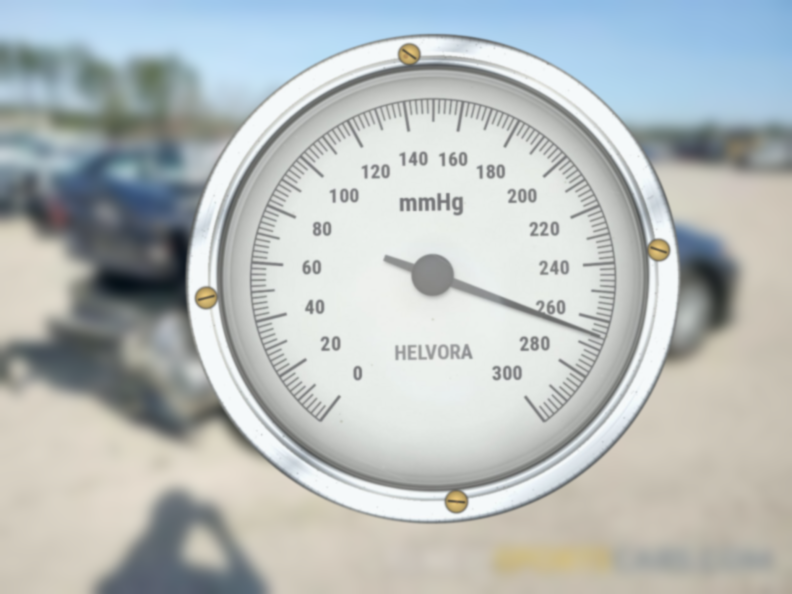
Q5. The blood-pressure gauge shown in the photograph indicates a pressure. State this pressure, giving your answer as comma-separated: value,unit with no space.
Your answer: 266,mmHg
